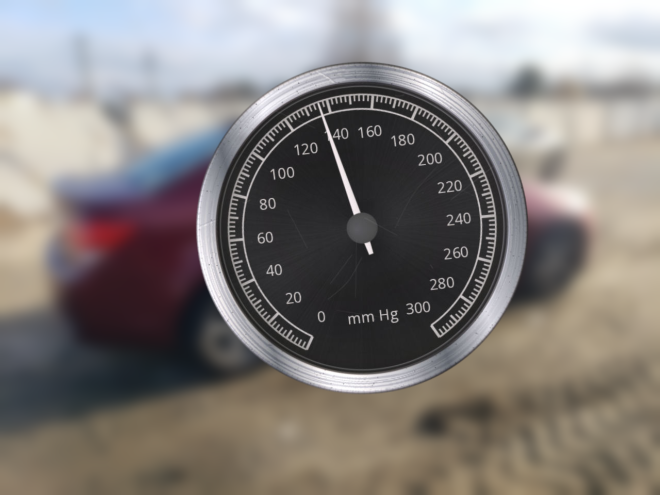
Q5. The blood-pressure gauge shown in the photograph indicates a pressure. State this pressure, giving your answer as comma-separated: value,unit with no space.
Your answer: 136,mmHg
